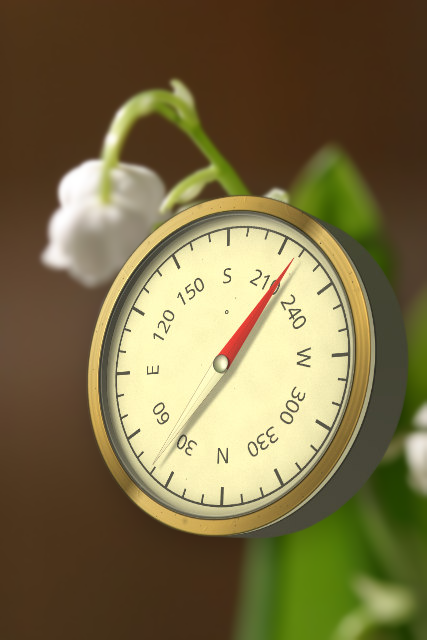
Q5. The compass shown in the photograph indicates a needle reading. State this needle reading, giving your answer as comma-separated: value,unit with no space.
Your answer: 220,°
